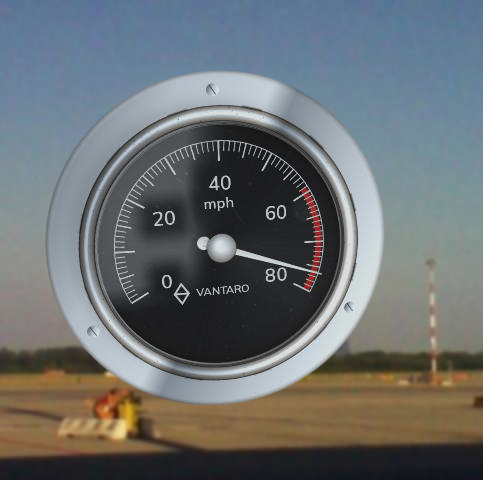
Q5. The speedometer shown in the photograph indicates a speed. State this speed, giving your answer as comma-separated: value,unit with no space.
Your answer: 76,mph
